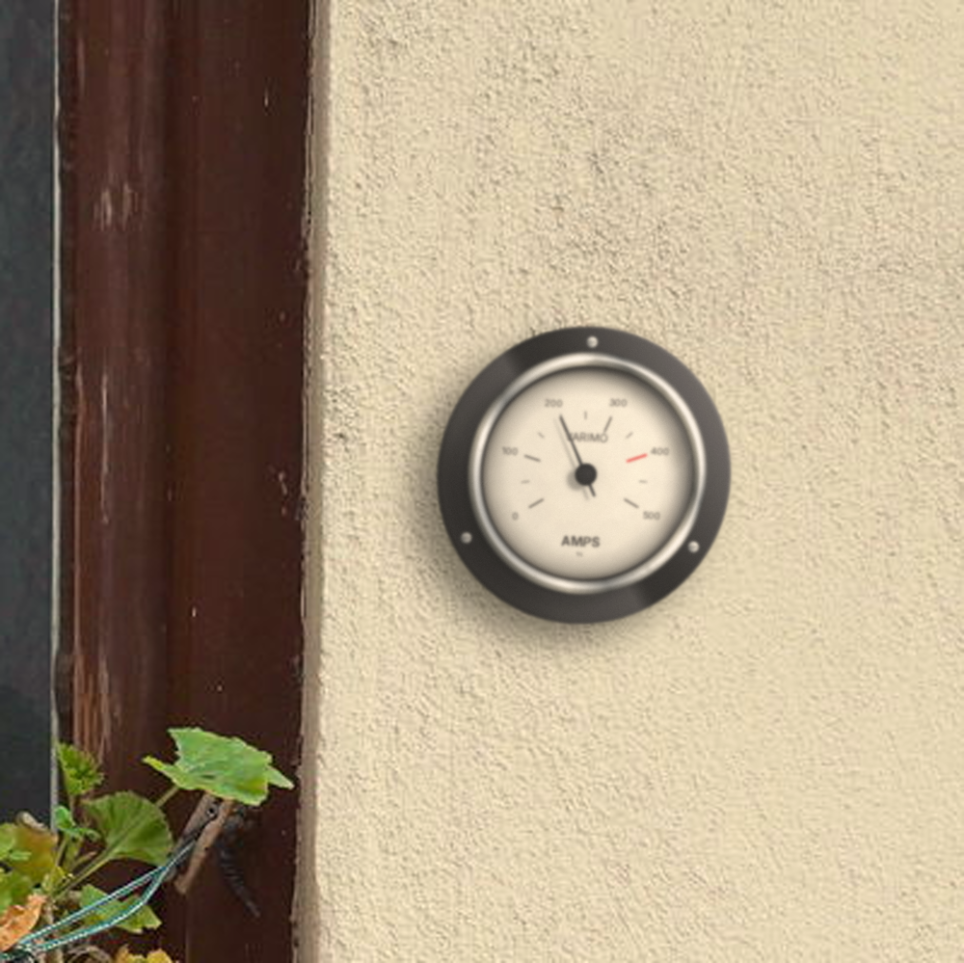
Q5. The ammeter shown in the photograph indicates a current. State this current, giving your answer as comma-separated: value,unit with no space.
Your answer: 200,A
